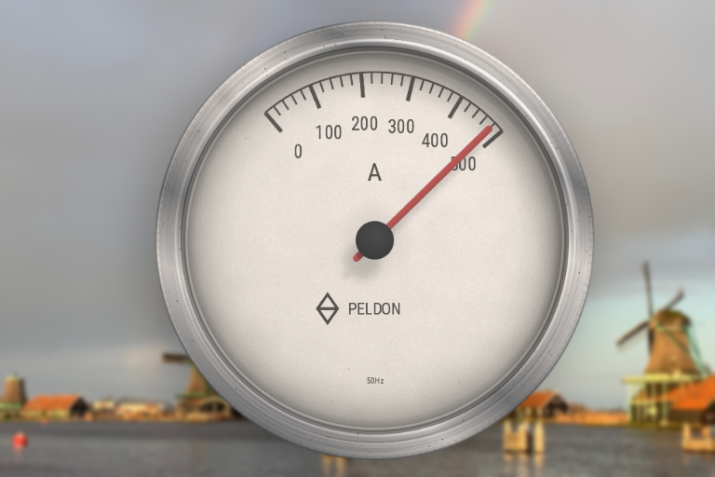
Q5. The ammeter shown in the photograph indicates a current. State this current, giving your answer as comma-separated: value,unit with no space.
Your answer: 480,A
